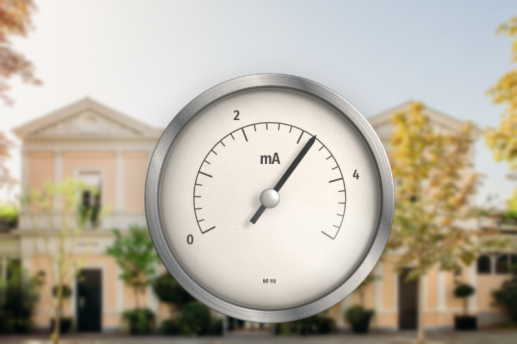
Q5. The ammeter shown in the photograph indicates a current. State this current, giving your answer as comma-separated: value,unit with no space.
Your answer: 3.2,mA
